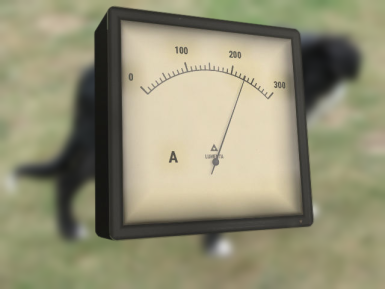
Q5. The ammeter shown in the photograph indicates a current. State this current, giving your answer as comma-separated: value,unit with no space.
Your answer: 230,A
